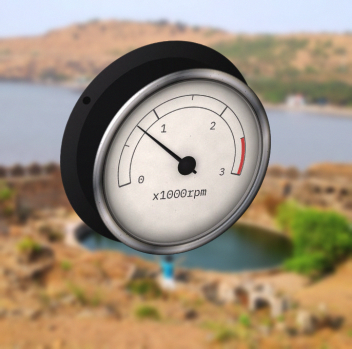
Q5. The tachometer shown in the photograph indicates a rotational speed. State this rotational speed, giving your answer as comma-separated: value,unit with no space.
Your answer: 750,rpm
